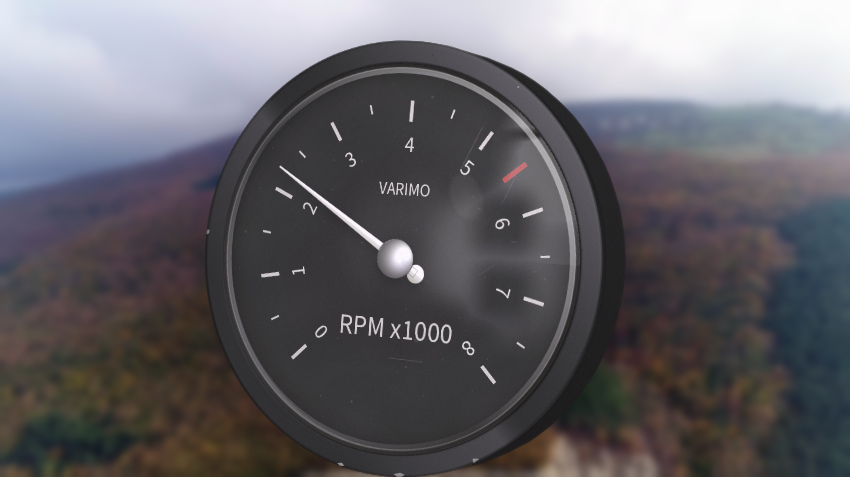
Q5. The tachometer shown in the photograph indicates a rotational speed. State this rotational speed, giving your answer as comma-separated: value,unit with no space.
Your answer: 2250,rpm
